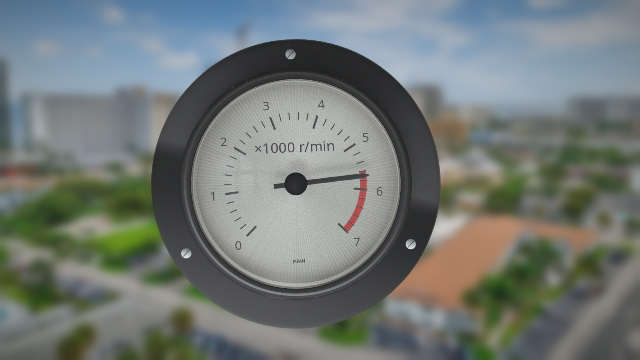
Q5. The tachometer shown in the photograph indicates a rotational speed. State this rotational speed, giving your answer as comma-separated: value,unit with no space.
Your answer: 5700,rpm
